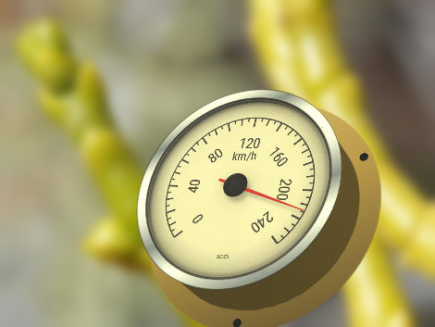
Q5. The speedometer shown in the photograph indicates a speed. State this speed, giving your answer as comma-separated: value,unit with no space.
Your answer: 215,km/h
